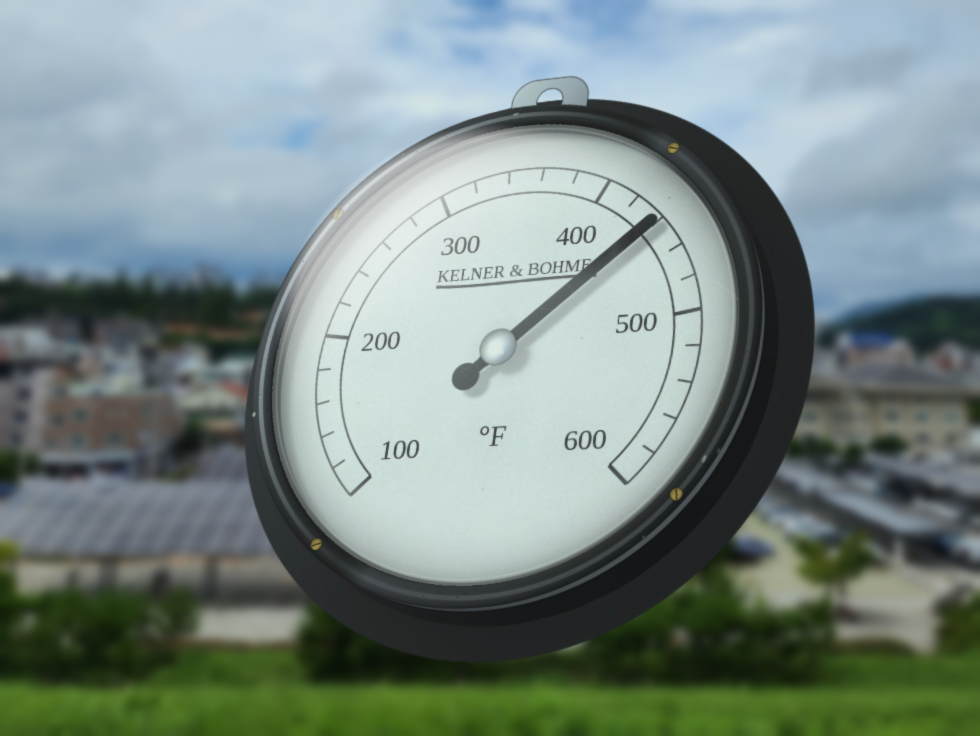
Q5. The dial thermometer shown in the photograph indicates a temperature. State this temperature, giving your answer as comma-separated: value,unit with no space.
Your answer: 440,°F
